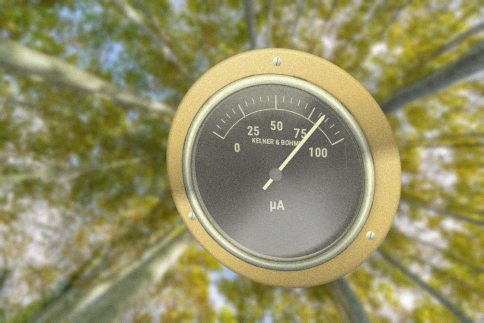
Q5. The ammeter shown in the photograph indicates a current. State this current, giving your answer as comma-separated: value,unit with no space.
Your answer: 82.5,µA
